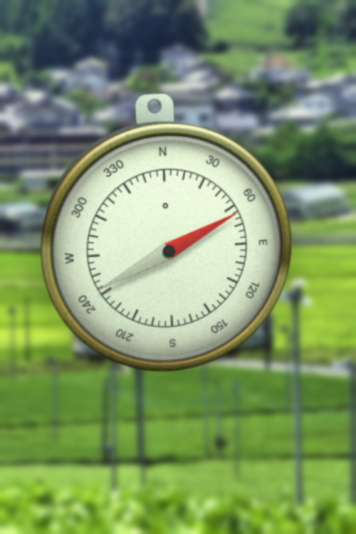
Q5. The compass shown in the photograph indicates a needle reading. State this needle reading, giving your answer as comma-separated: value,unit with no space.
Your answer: 65,°
